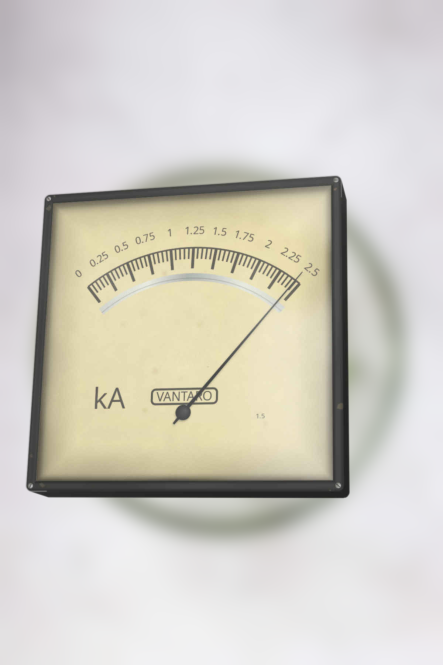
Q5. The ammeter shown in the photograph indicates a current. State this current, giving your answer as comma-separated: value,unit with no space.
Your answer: 2.45,kA
